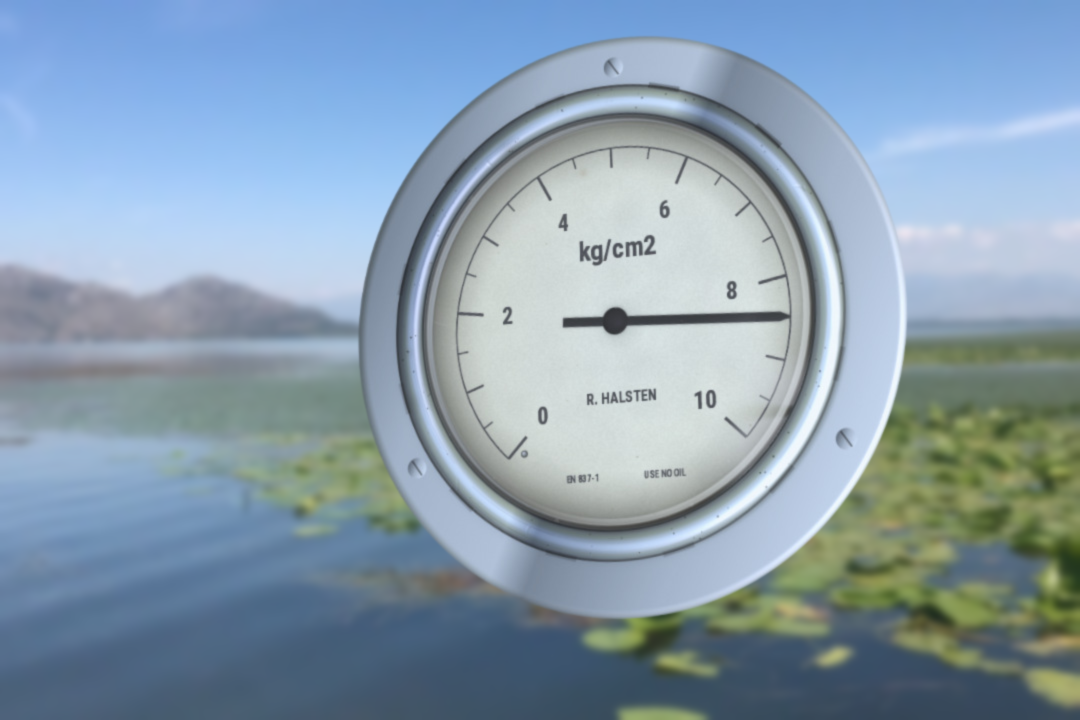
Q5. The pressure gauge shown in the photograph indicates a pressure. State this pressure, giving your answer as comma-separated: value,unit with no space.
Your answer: 8.5,kg/cm²
